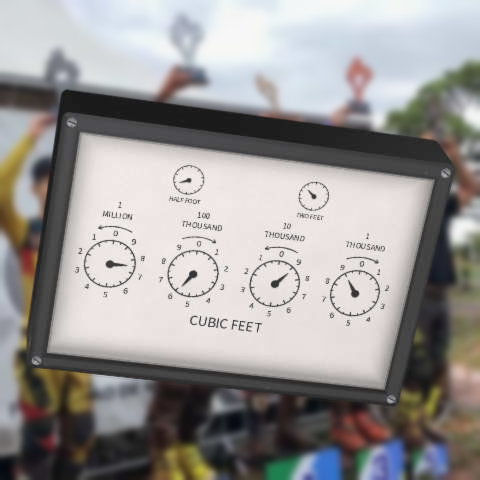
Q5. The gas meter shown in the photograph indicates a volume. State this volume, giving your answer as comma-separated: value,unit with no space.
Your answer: 758900,ft³
